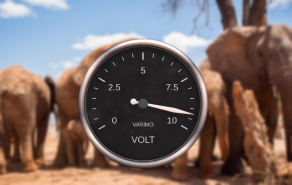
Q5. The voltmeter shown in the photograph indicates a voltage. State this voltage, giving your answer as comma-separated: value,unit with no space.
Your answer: 9.25,V
